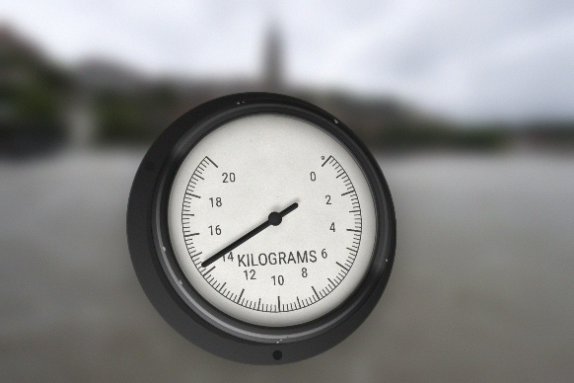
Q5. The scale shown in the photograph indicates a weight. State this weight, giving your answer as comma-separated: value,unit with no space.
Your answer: 14.4,kg
